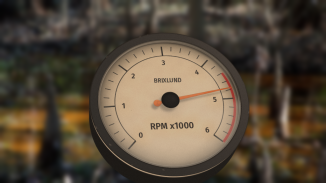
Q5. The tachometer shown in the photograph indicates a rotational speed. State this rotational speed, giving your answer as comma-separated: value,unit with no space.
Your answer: 4800,rpm
